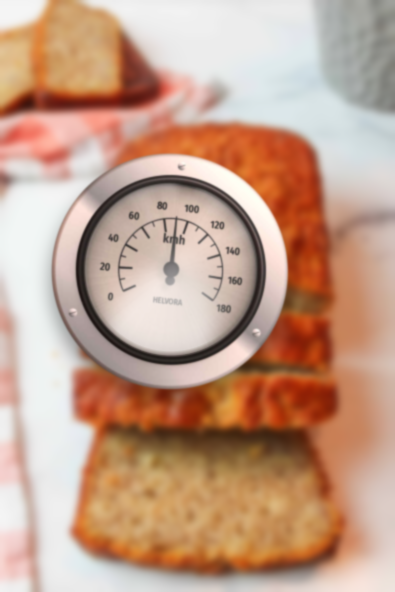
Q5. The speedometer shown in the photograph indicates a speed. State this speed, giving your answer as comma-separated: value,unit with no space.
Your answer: 90,km/h
